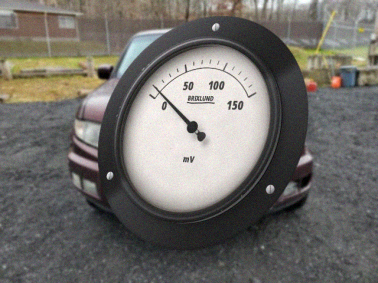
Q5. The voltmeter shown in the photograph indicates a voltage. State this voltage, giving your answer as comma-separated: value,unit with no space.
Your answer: 10,mV
